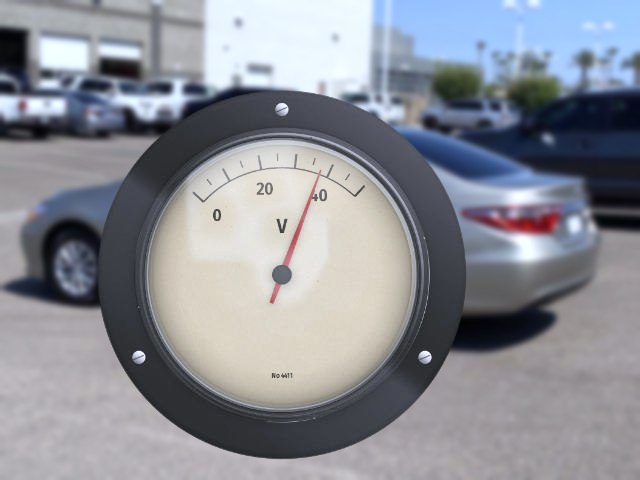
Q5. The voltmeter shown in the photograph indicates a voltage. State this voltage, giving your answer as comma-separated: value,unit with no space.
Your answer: 37.5,V
